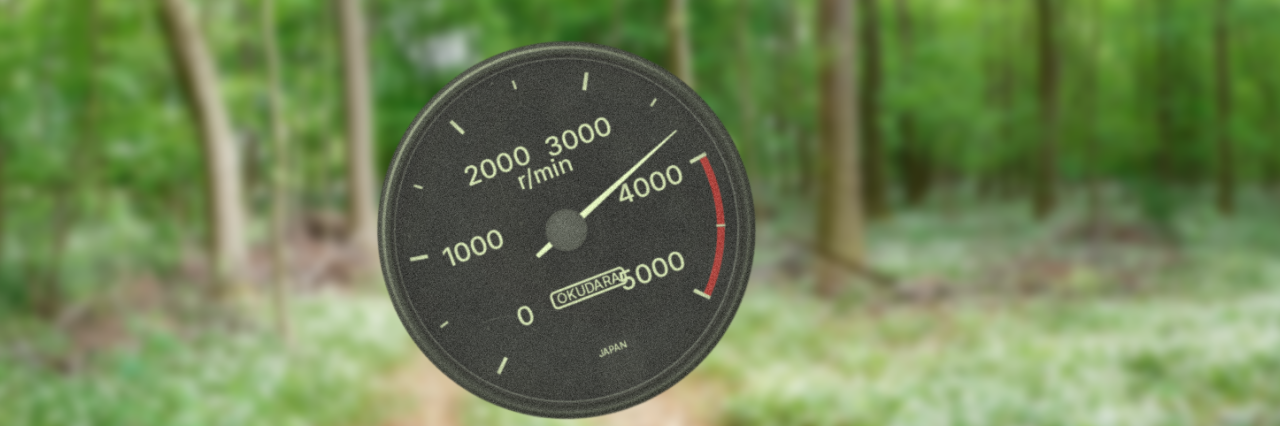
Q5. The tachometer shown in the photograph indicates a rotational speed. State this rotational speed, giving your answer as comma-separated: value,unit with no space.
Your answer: 3750,rpm
